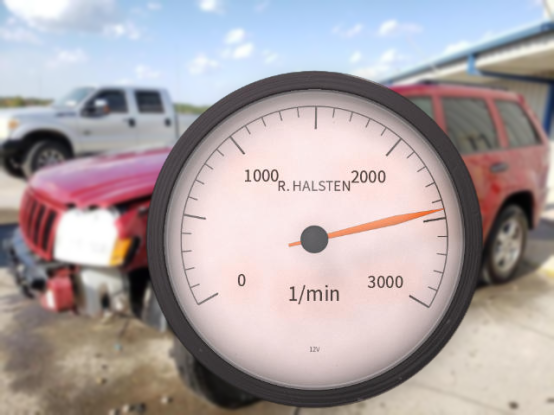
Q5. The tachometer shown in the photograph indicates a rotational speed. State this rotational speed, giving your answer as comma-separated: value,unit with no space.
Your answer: 2450,rpm
